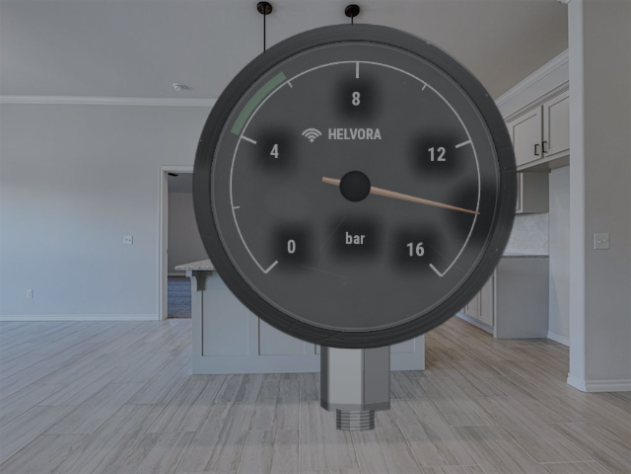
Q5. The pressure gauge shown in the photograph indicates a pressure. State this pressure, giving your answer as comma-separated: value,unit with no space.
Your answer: 14,bar
